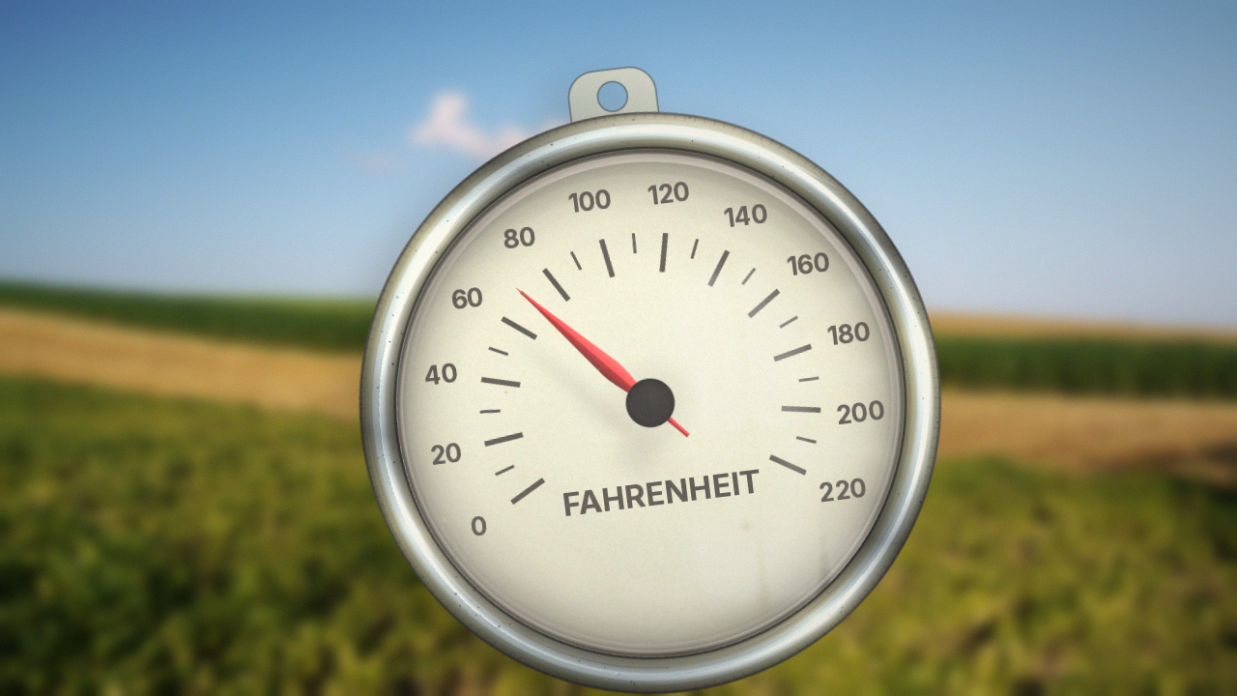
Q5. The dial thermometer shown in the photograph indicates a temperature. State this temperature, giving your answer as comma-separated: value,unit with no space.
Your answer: 70,°F
